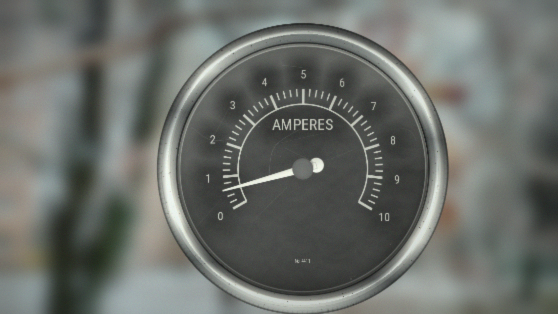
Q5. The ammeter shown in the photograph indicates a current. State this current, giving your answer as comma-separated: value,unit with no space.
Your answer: 0.6,A
